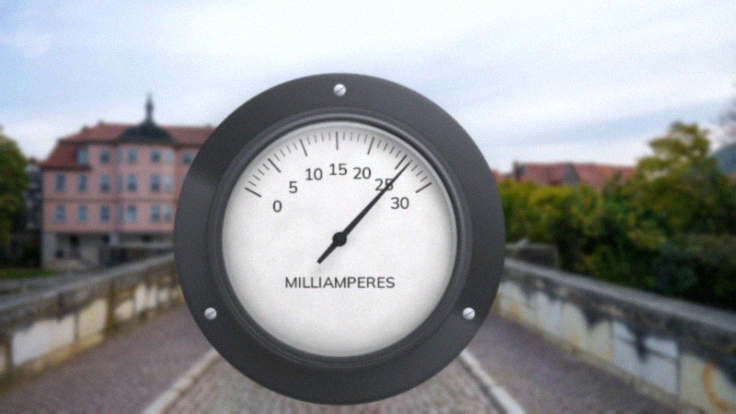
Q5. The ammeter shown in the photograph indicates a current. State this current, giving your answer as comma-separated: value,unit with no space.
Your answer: 26,mA
